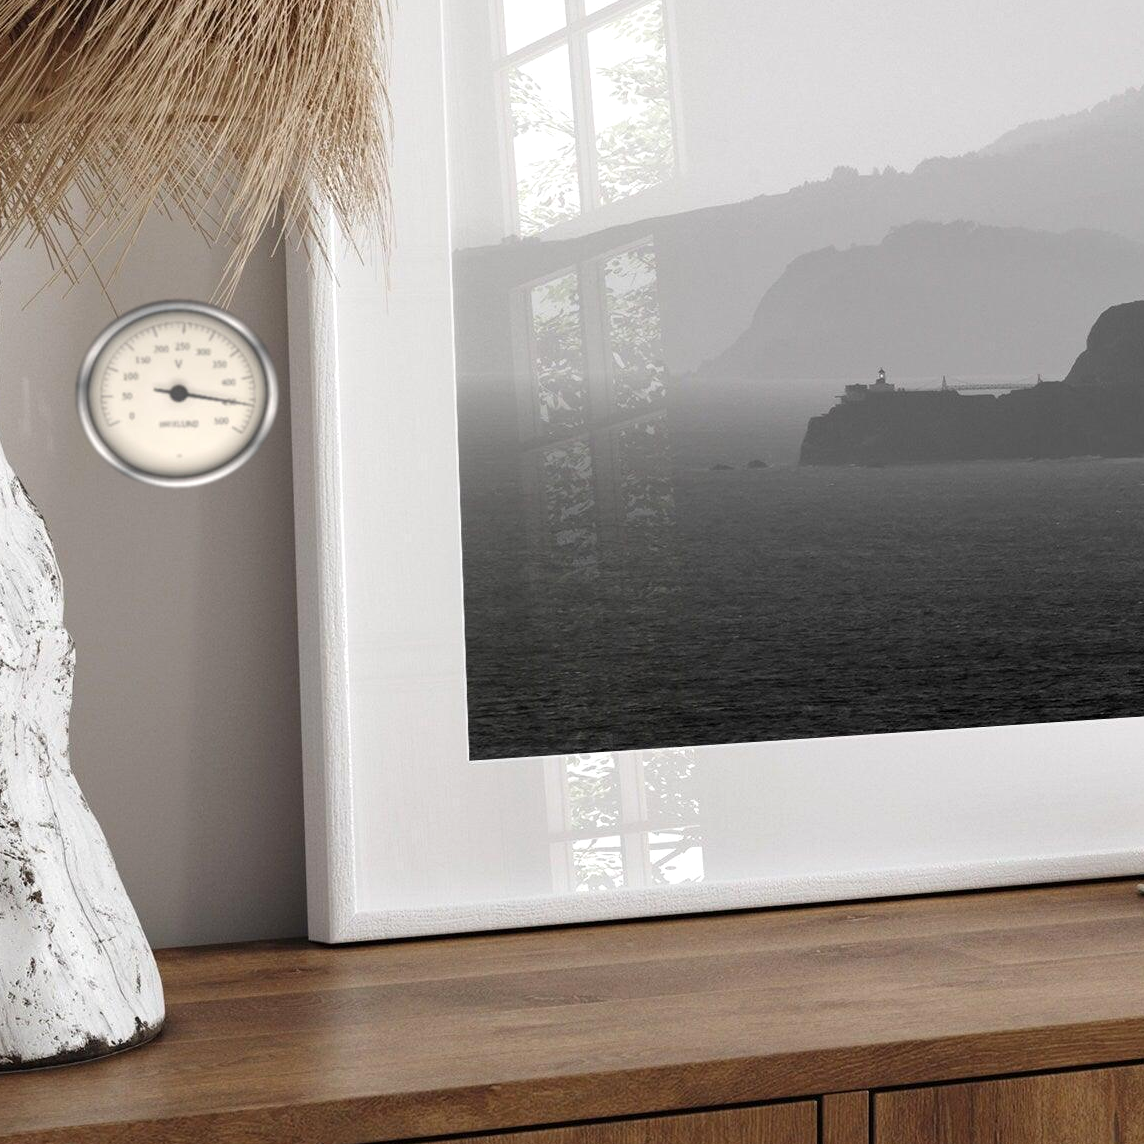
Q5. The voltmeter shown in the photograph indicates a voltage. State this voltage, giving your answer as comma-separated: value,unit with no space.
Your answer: 450,V
